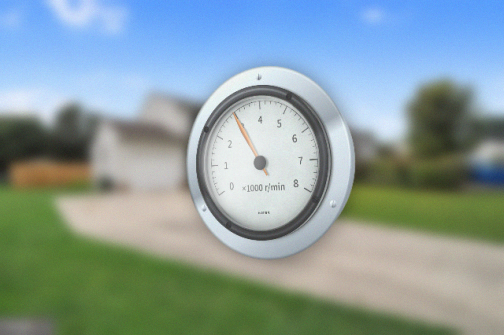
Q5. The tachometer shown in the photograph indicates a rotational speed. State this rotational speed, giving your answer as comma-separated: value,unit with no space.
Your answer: 3000,rpm
